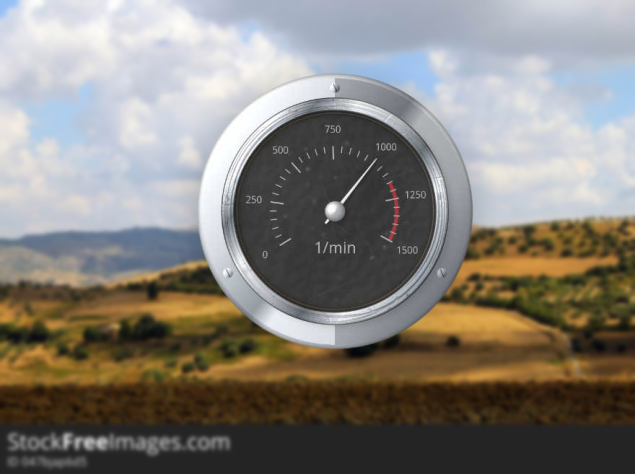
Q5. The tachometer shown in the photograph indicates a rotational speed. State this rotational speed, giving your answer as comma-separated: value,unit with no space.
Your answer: 1000,rpm
